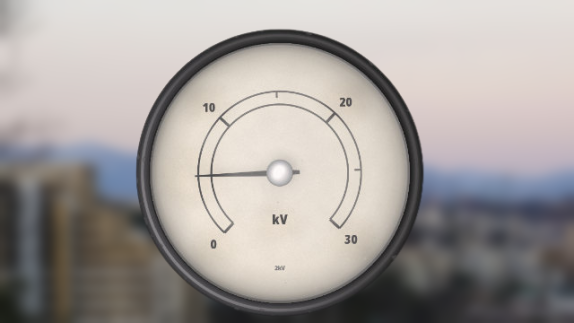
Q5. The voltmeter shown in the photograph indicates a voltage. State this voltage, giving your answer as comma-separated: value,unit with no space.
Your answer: 5,kV
